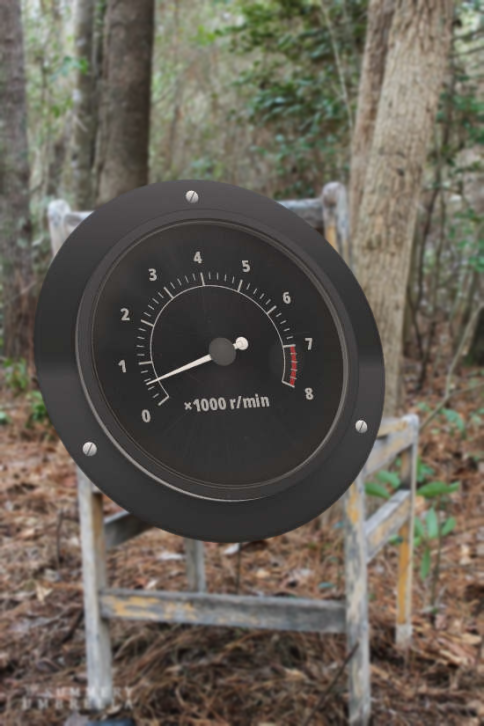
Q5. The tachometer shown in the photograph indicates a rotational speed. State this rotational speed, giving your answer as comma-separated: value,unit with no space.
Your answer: 500,rpm
